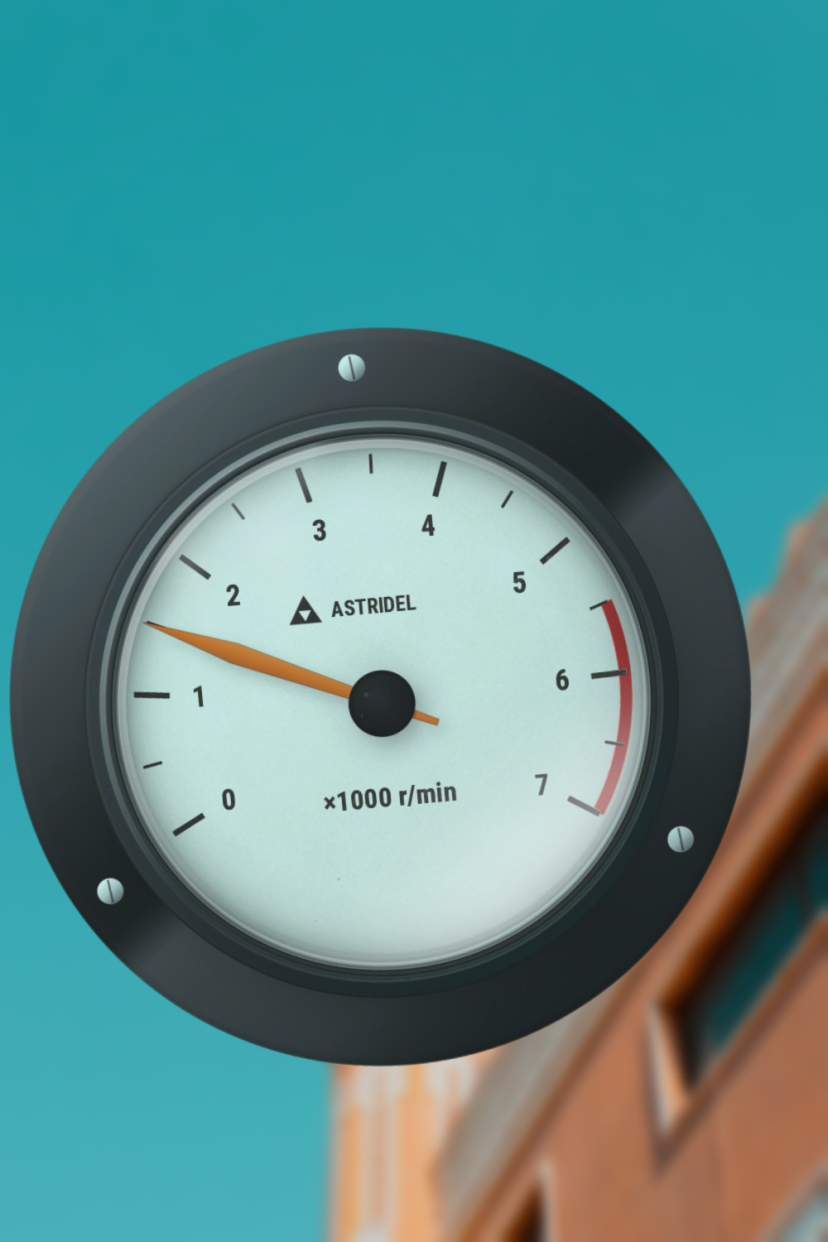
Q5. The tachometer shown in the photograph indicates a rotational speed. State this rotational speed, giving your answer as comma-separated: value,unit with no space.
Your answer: 1500,rpm
